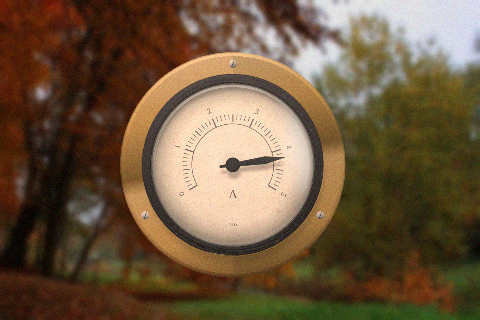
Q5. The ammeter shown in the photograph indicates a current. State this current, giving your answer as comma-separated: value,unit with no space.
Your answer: 4.2,A
